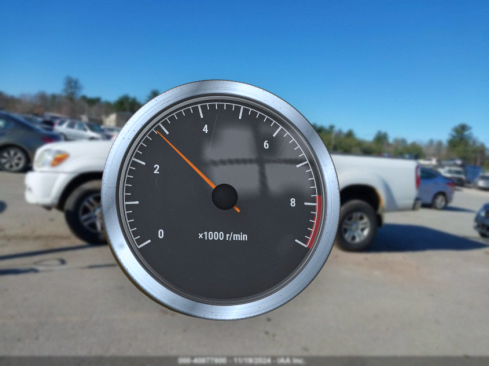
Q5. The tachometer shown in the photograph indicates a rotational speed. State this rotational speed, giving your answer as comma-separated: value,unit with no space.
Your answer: 2800,rpm
